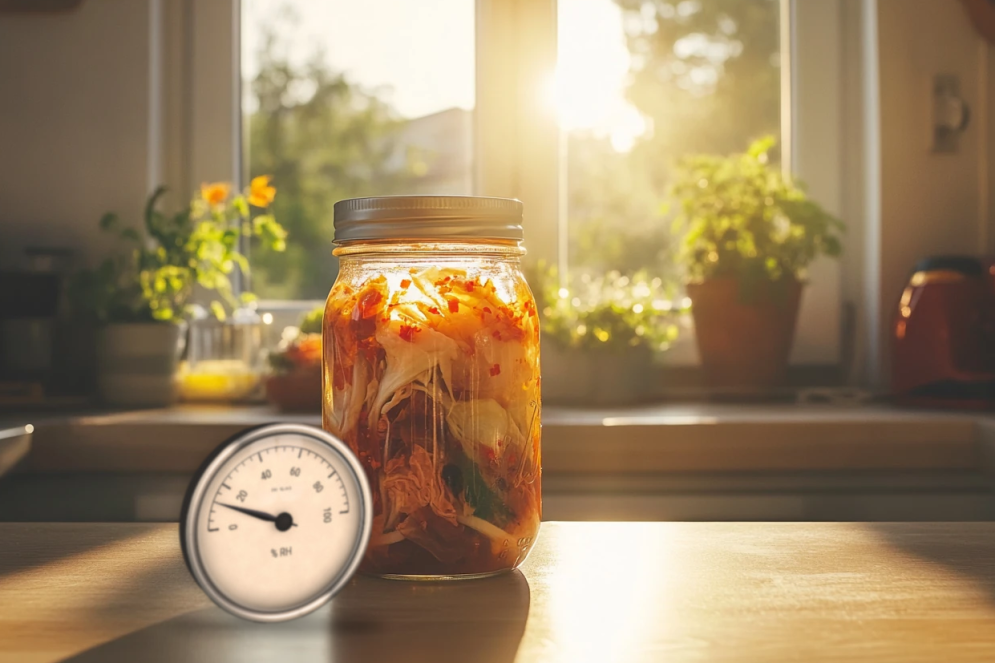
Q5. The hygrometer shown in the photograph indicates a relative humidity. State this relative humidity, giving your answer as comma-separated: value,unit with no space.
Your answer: 12,%
